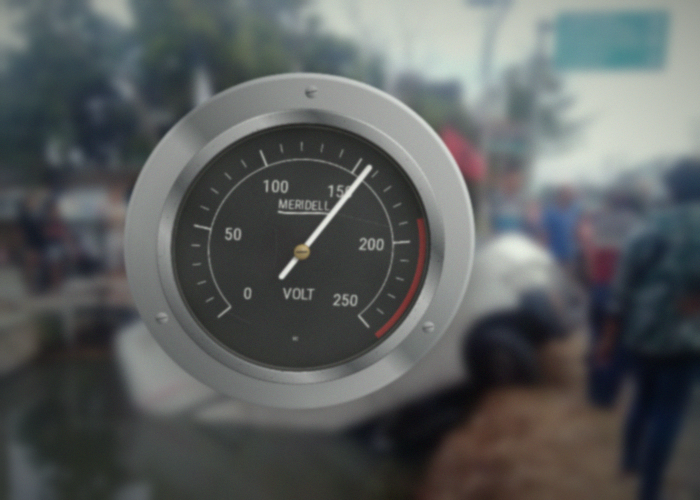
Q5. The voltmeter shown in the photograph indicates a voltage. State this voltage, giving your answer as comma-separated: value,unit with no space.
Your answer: 155,V
